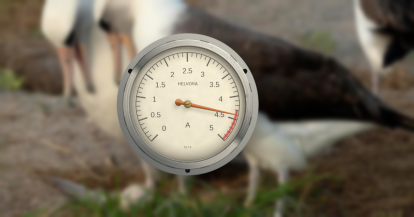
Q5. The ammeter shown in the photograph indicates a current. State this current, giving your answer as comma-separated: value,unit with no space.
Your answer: 4.4,A
